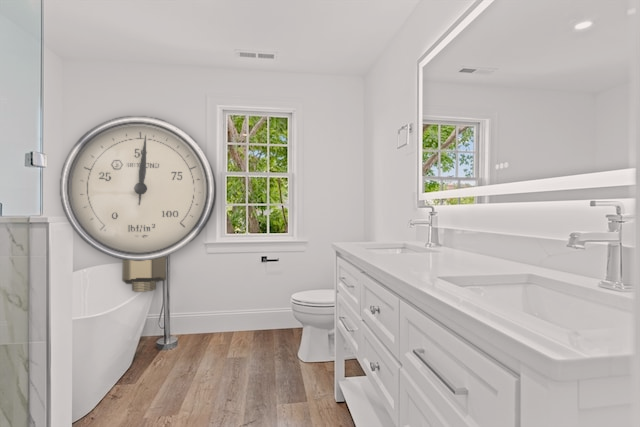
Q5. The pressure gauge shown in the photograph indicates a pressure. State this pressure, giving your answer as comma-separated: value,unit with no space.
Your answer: 52.5,psi
